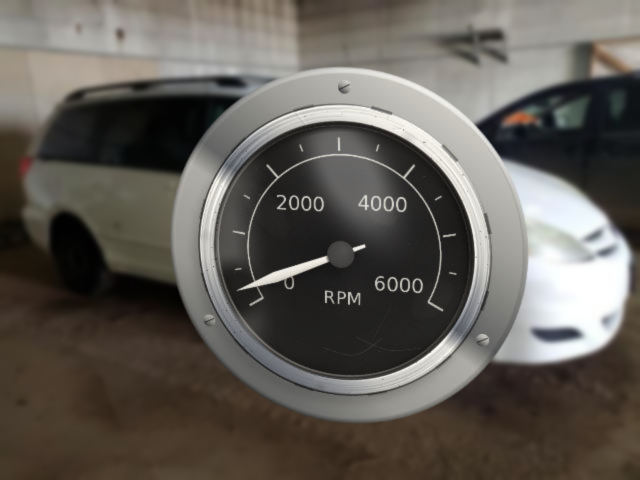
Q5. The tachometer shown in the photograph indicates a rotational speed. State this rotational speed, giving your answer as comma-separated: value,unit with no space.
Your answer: 250,rpm
